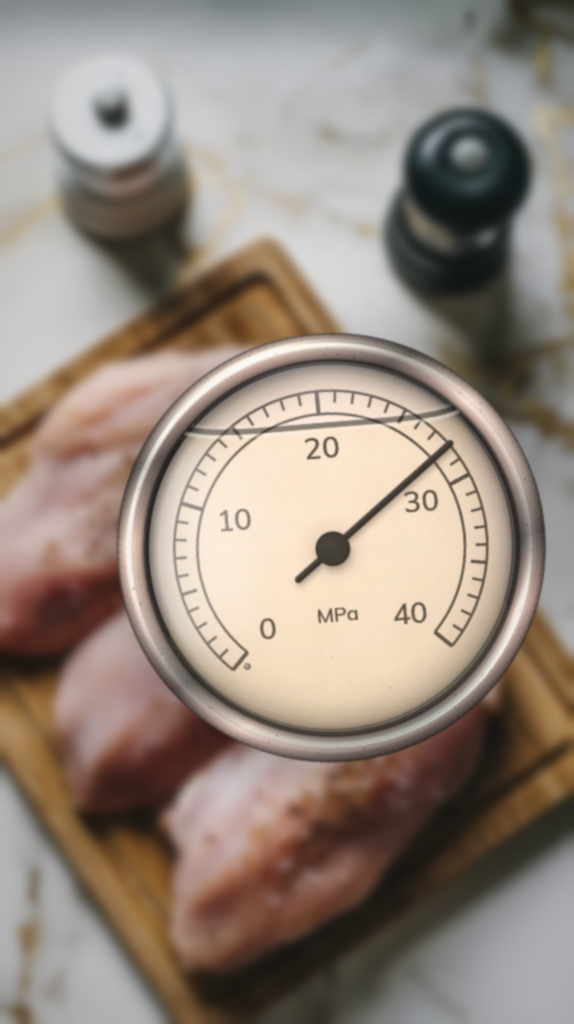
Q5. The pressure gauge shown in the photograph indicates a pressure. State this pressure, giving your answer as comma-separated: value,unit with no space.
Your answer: 28,MPa
